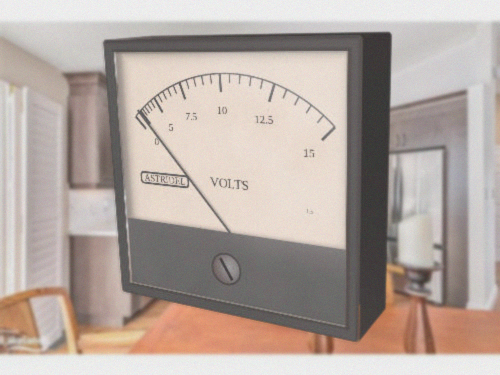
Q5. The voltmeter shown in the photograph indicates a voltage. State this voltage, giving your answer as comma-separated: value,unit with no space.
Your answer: 2.5,V
